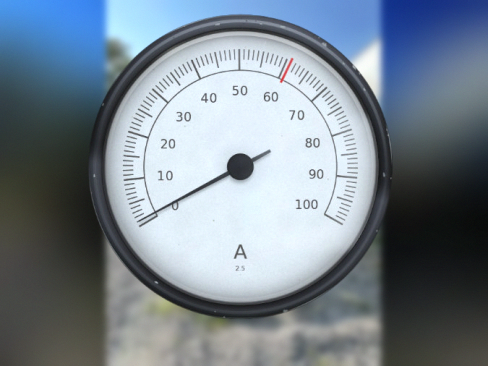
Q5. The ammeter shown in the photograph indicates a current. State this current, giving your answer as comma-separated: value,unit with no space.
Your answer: 1,A
